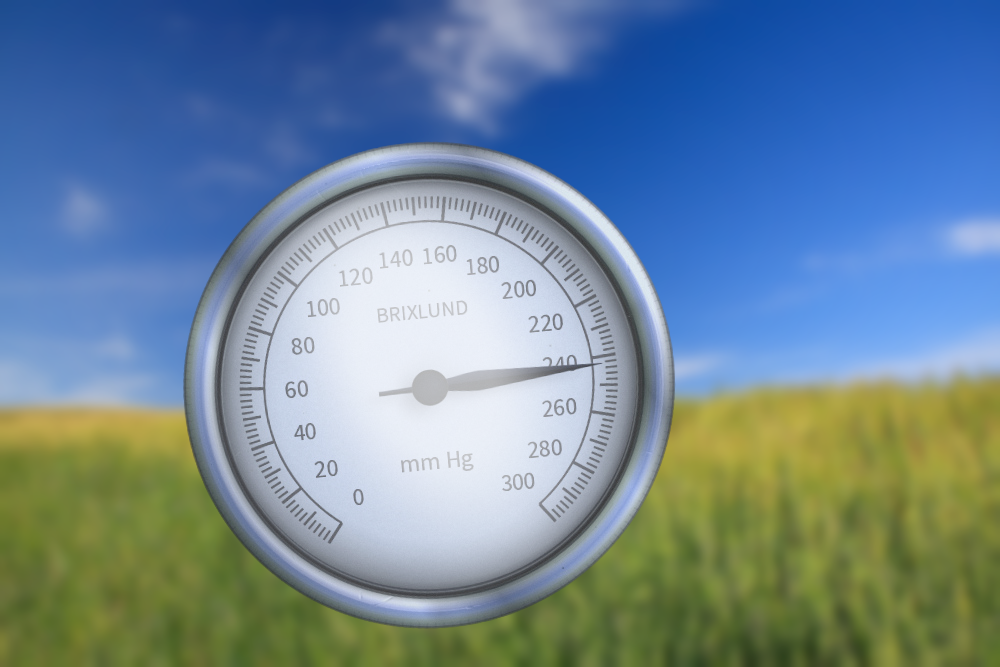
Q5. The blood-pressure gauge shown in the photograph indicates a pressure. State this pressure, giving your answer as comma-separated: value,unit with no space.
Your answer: 242,mmHg
